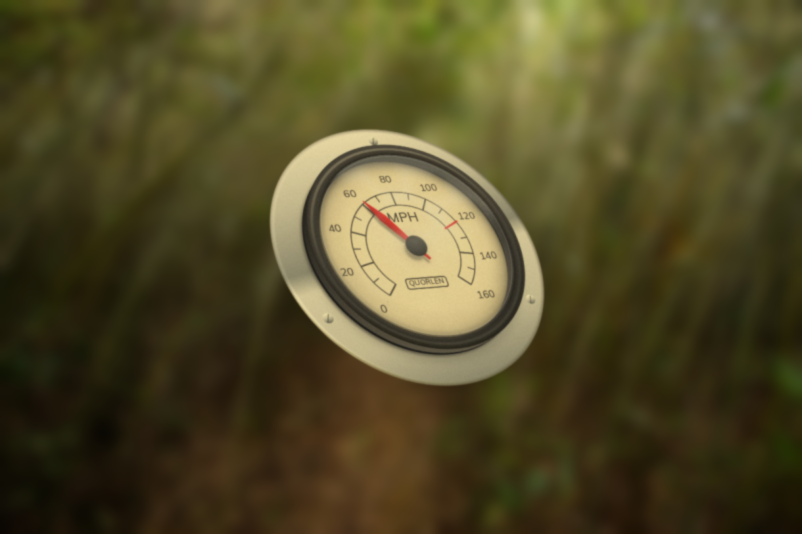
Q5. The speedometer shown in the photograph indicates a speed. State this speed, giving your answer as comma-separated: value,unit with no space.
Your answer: 60,mph
